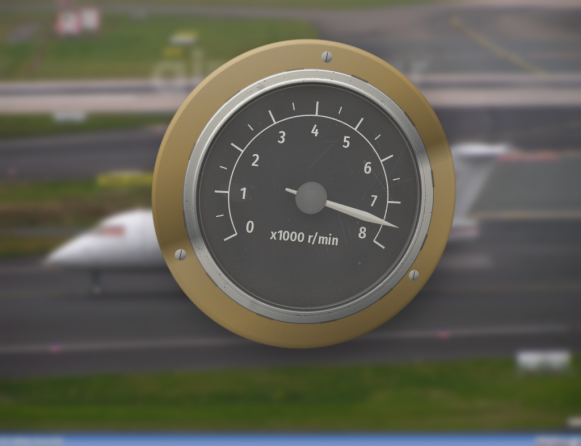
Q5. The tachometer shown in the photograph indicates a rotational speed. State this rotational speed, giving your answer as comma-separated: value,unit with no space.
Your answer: 7500,rpm
